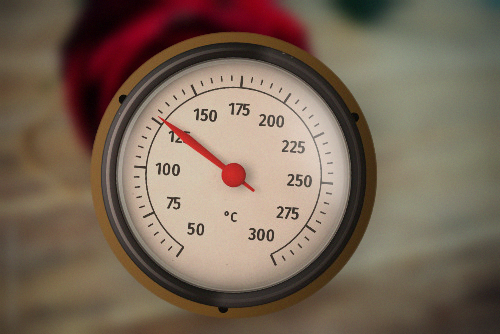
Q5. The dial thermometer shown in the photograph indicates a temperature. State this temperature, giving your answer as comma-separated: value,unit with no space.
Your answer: 127.5,°C
